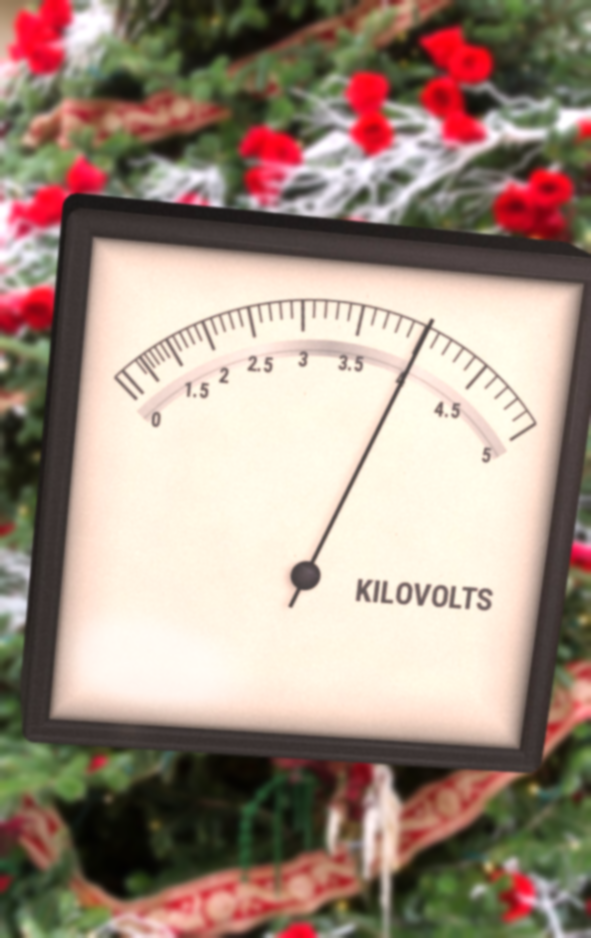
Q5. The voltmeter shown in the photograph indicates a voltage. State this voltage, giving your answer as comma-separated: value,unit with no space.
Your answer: 4,kV
